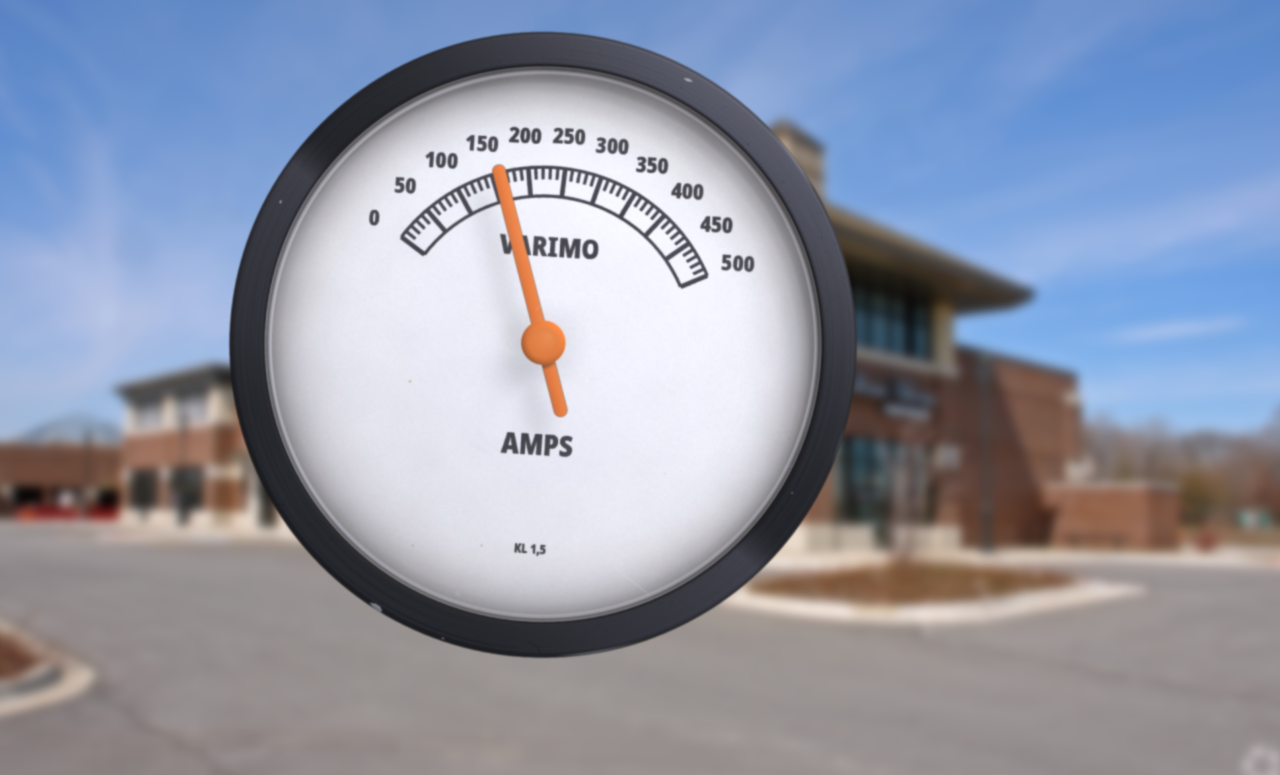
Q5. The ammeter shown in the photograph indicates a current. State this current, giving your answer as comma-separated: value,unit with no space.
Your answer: 160,A
